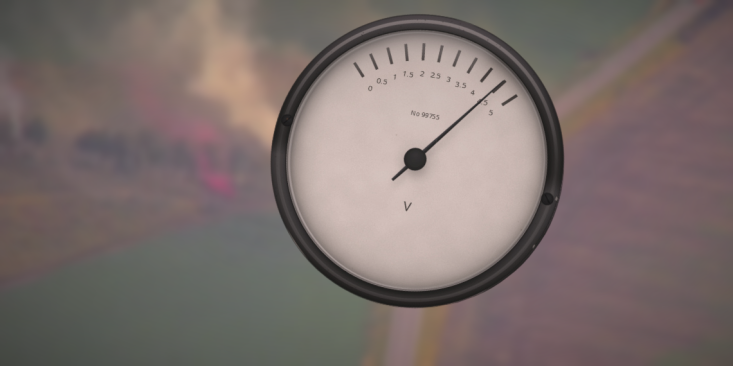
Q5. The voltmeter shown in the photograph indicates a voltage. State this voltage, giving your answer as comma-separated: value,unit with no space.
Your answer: 4.5,V
